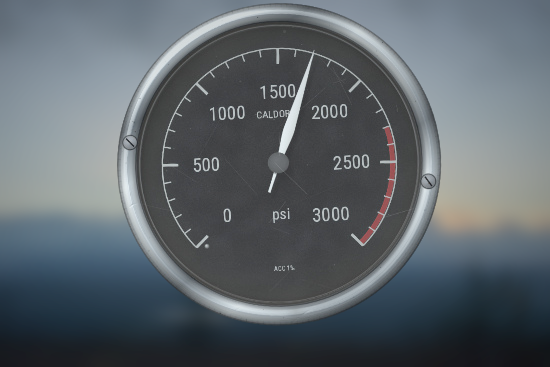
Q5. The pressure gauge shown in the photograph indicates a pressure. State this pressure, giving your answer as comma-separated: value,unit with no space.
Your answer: 1700,psi
